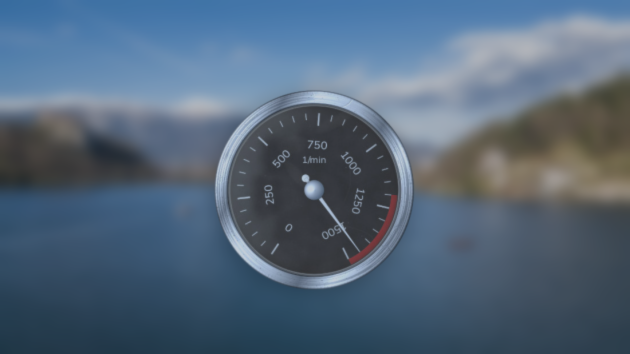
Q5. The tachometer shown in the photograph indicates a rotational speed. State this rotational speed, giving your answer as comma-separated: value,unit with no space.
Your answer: 1450,rpm
